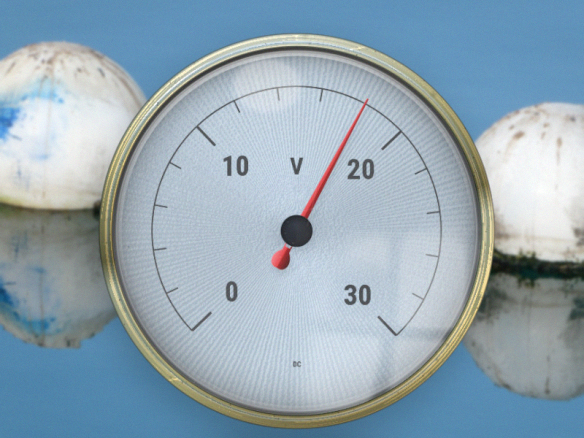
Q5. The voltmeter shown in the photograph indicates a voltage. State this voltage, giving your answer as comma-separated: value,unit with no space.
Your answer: 18,V
